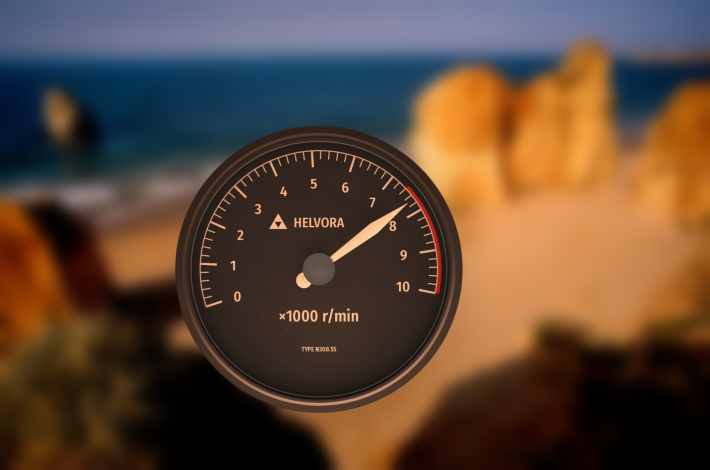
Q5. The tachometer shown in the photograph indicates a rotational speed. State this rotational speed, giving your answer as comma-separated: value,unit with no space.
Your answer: 7700,rpm
